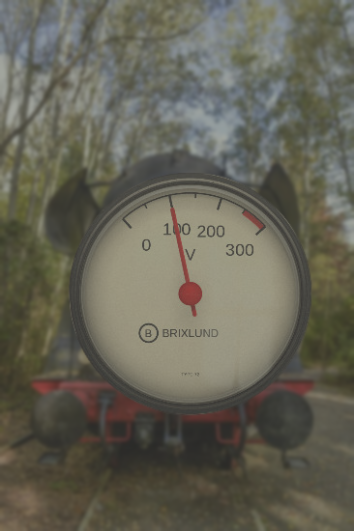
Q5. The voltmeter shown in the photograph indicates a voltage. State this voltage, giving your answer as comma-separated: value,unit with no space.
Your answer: 100,V
